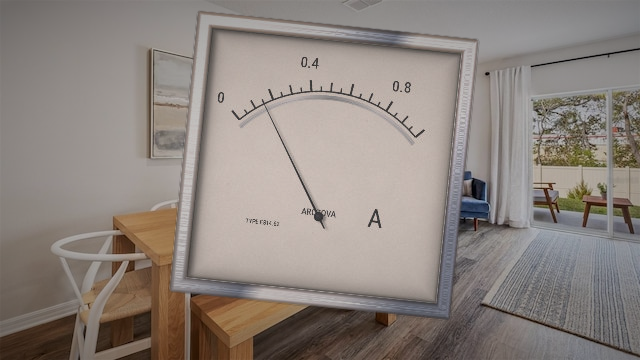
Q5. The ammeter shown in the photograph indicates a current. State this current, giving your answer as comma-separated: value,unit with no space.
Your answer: 0.15,A
